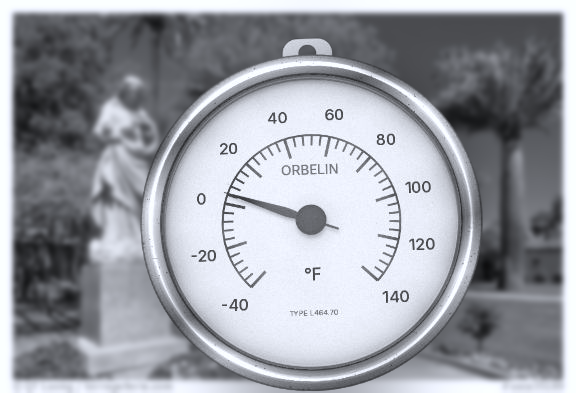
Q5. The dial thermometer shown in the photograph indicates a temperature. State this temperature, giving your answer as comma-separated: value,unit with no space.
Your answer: 4,°F
